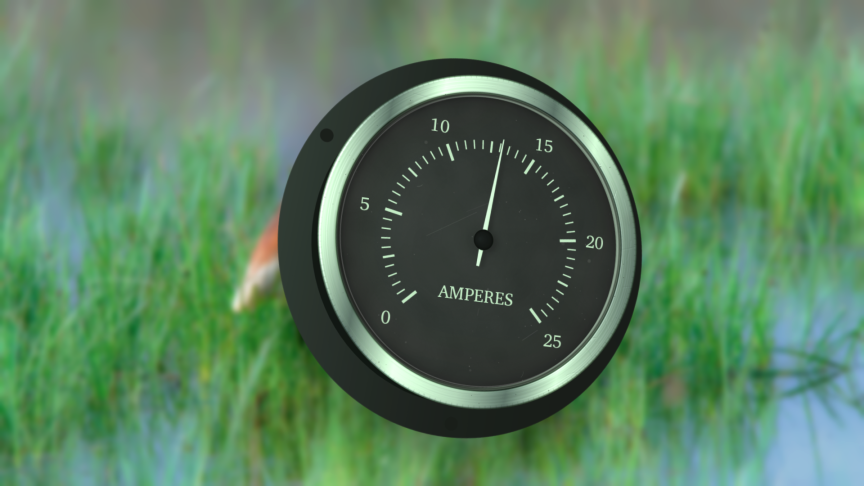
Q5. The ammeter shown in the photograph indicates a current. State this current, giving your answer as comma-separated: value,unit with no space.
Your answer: 13,A
